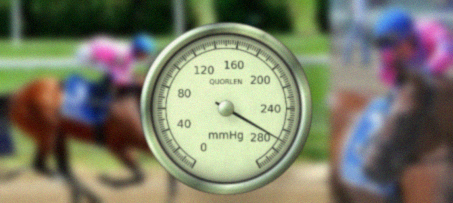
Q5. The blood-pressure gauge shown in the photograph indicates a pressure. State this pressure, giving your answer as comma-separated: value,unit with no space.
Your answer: 270,mmHg
